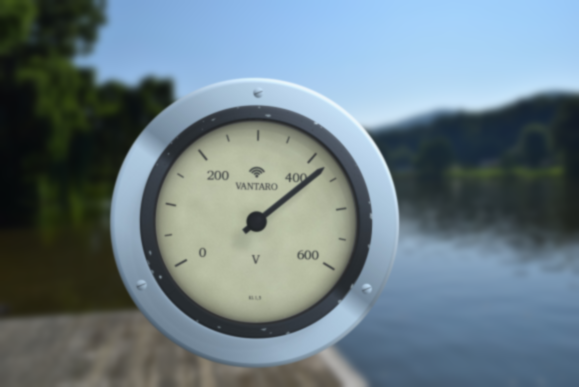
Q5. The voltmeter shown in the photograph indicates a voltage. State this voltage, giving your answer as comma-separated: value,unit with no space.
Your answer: 425,V
